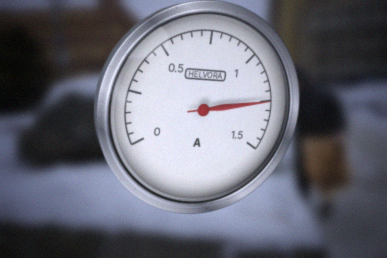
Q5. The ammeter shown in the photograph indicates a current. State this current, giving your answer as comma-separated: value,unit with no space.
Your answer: 1.25,A
